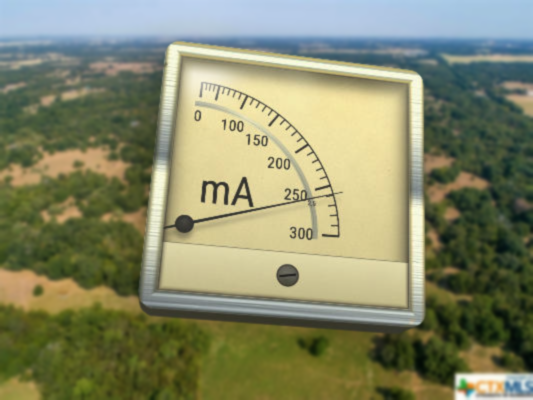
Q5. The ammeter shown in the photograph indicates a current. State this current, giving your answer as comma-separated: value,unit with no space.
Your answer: 260,mA
